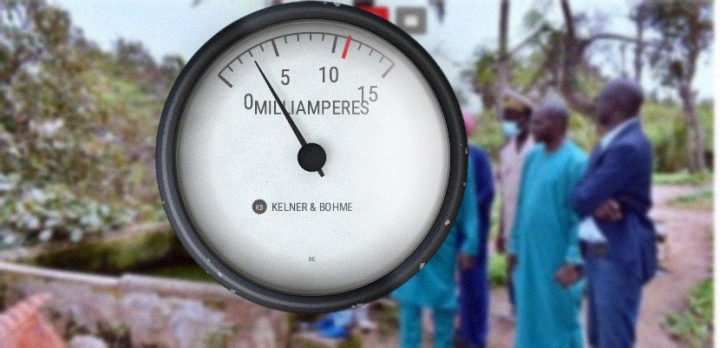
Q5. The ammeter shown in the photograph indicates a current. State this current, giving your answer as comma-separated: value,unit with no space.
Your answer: 3,mA
